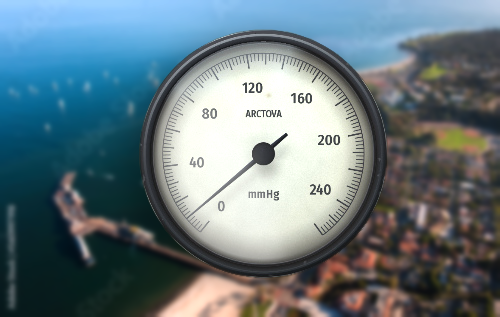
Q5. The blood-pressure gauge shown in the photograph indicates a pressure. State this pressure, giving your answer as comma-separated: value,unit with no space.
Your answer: 10,mmHg
